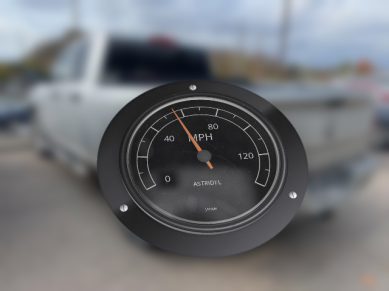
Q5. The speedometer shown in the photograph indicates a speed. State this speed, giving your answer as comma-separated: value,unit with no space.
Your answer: 55,mph
